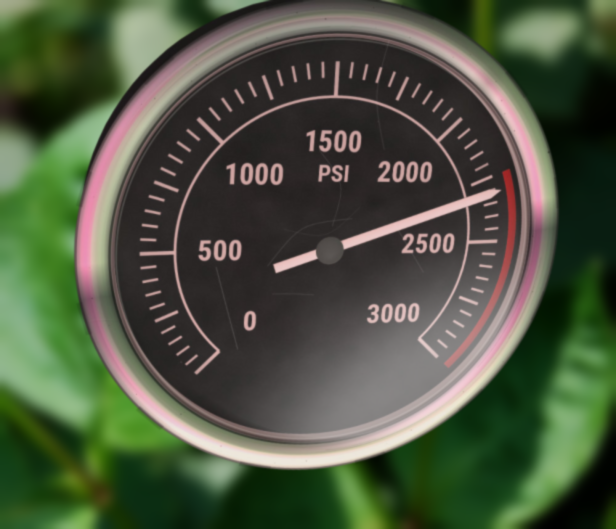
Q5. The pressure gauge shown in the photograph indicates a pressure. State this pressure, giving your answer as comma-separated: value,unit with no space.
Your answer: 2300,psi
